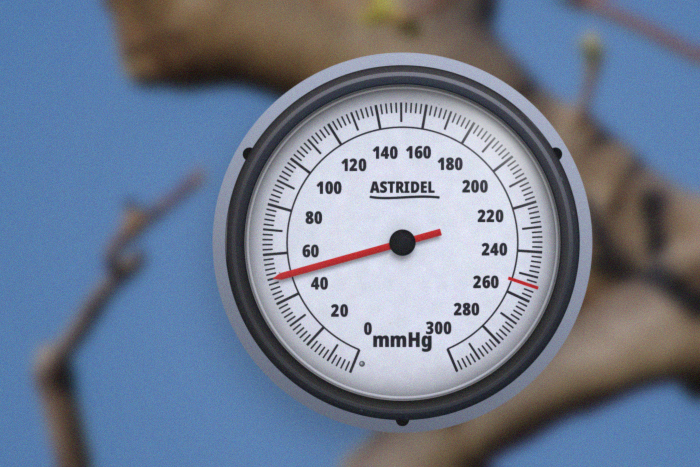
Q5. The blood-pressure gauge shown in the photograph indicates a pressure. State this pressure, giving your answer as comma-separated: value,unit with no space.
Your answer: 50,mmHg
